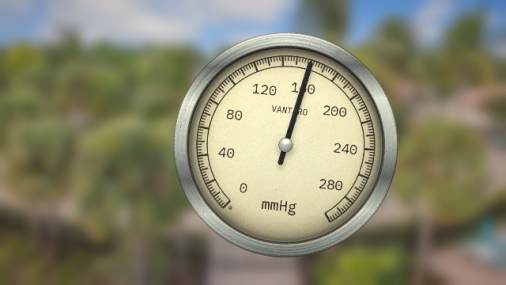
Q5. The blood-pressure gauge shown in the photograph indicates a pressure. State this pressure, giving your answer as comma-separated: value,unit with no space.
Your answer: 160,mmHg
